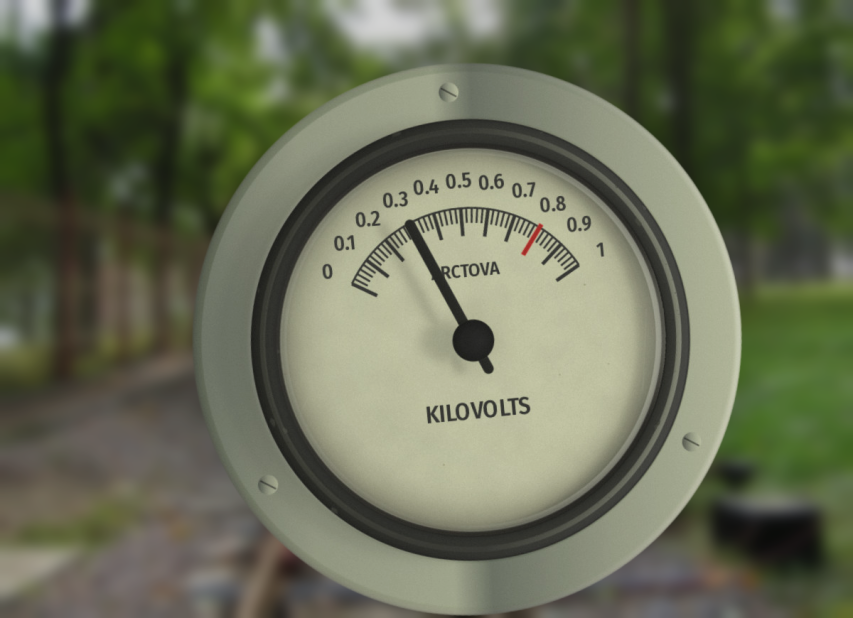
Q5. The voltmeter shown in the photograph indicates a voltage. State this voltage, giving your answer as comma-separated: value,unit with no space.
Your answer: 0.3,kV
